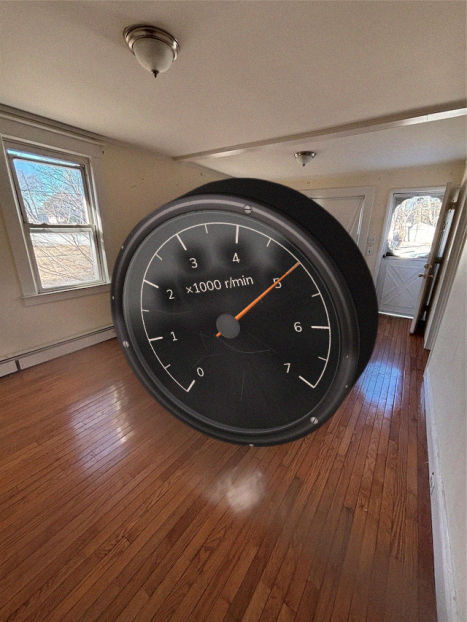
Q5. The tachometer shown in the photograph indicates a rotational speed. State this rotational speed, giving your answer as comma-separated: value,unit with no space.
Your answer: 5000,rpm
